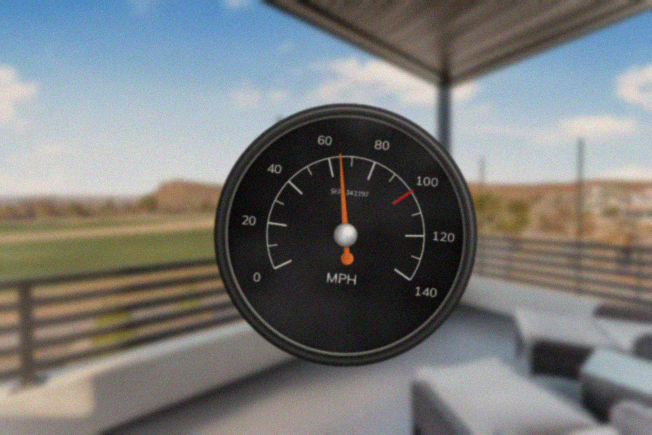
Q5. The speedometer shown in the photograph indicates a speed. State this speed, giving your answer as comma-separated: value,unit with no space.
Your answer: 65,mph
